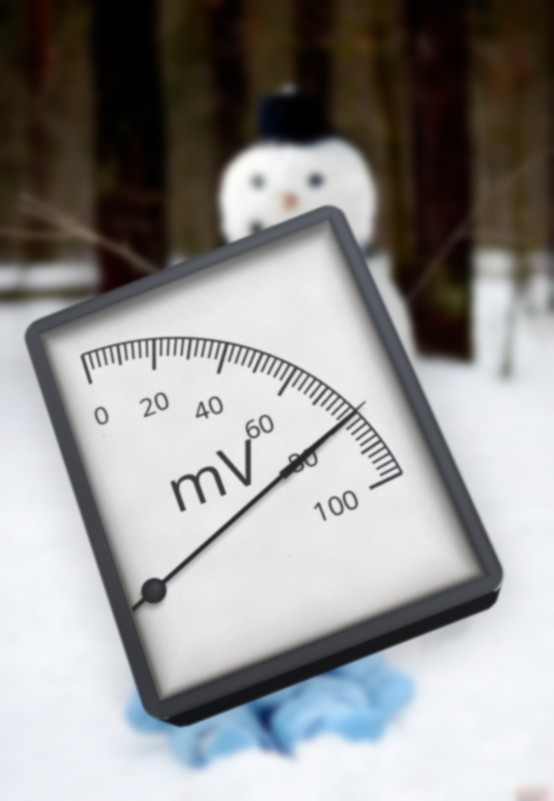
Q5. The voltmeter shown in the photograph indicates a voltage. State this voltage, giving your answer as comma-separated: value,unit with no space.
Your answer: 80,mV
